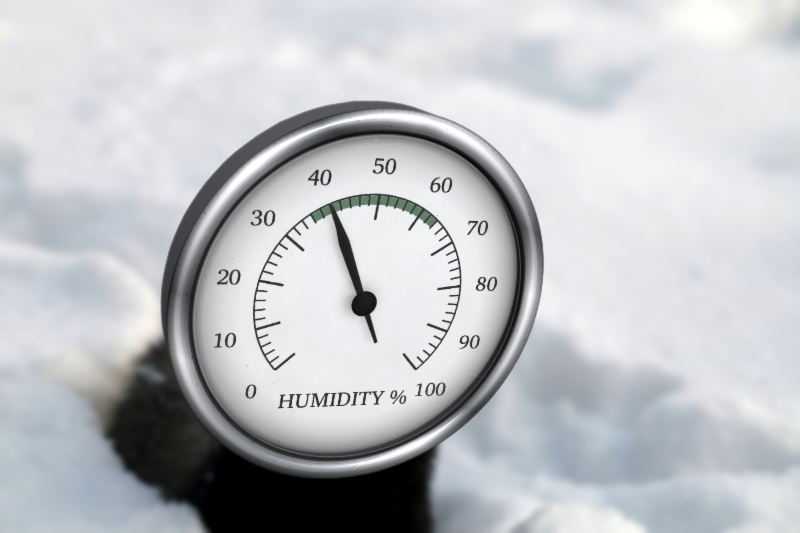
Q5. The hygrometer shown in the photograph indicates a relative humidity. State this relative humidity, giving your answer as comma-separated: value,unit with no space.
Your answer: 40,%
